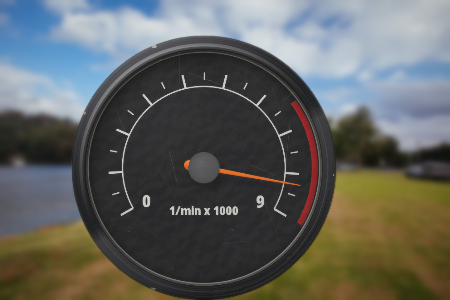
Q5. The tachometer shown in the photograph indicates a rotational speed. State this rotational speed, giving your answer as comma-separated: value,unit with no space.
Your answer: 8250,rpm
